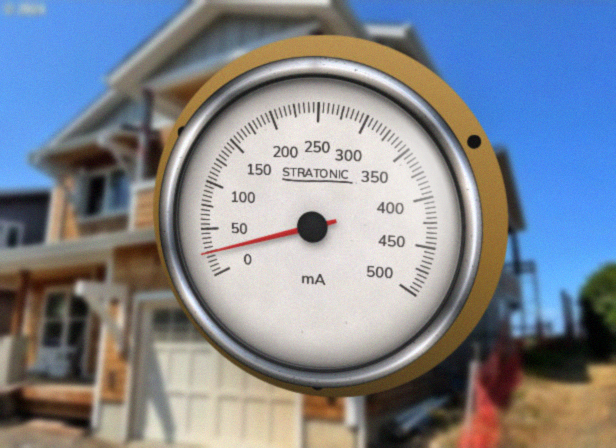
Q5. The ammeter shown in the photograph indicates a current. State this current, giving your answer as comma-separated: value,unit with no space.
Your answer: 25,mA
